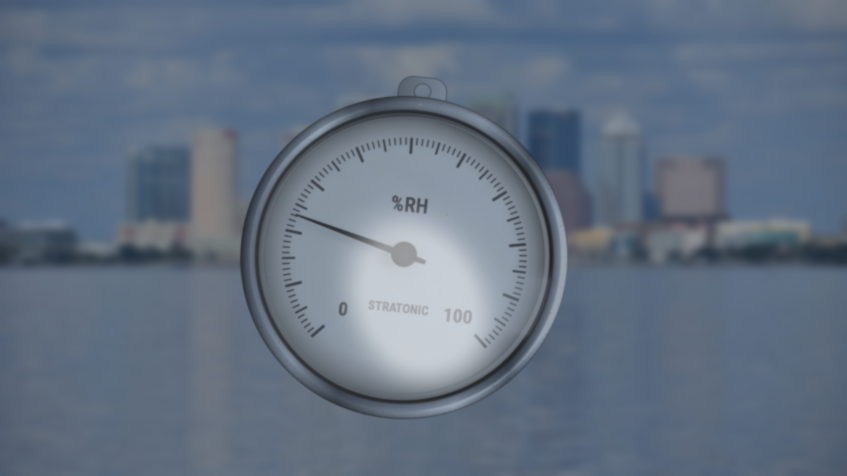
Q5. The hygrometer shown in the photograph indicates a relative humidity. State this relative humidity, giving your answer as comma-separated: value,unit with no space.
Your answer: 23,%
